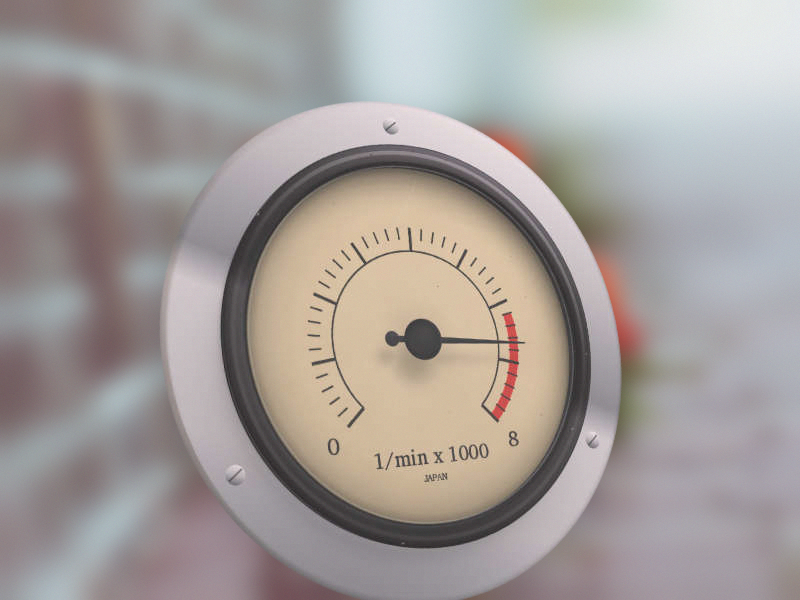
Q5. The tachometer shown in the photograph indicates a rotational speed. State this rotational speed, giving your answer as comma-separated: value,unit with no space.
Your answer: 6700,rpm
